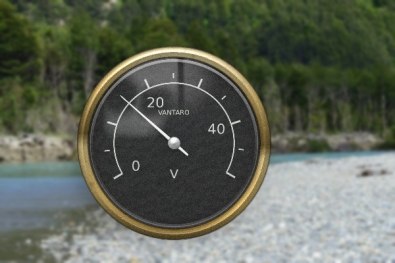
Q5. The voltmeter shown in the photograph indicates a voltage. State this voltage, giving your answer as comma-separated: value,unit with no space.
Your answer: 15,V
